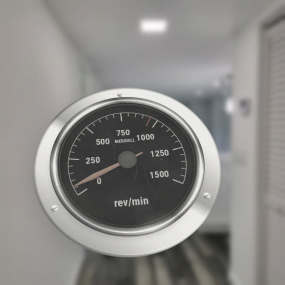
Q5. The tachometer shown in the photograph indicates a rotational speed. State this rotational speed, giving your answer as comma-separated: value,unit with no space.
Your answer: 50,rpm
